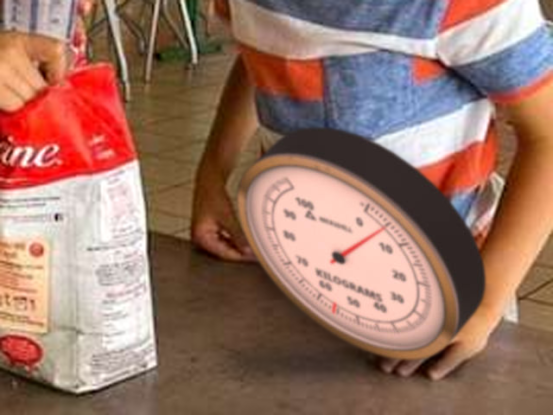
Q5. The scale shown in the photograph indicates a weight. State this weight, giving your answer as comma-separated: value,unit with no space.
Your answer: 5,kg
